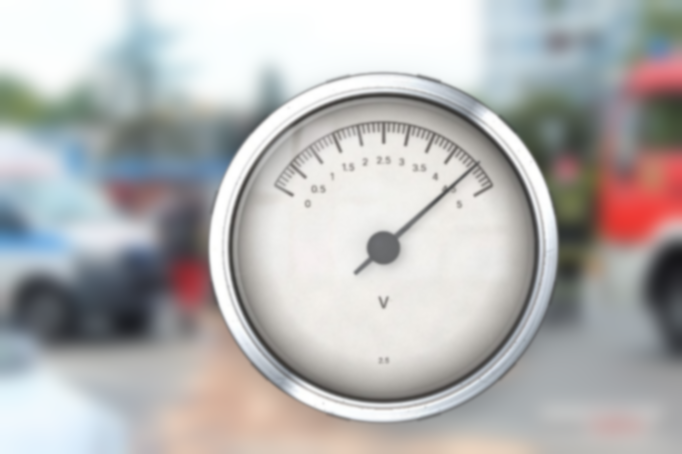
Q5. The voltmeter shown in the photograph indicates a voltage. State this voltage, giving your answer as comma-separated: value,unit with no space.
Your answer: 4.5,V
